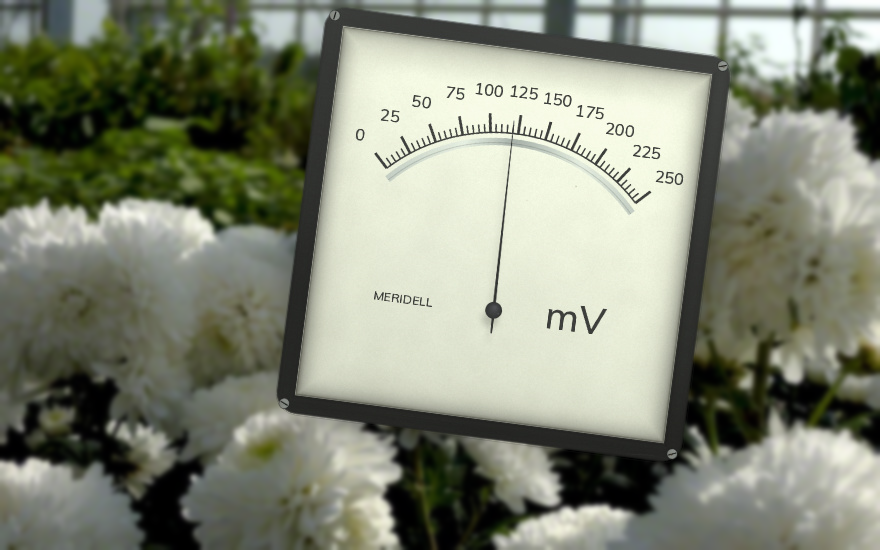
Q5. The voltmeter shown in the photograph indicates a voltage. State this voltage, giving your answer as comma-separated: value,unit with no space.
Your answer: 120,mV
